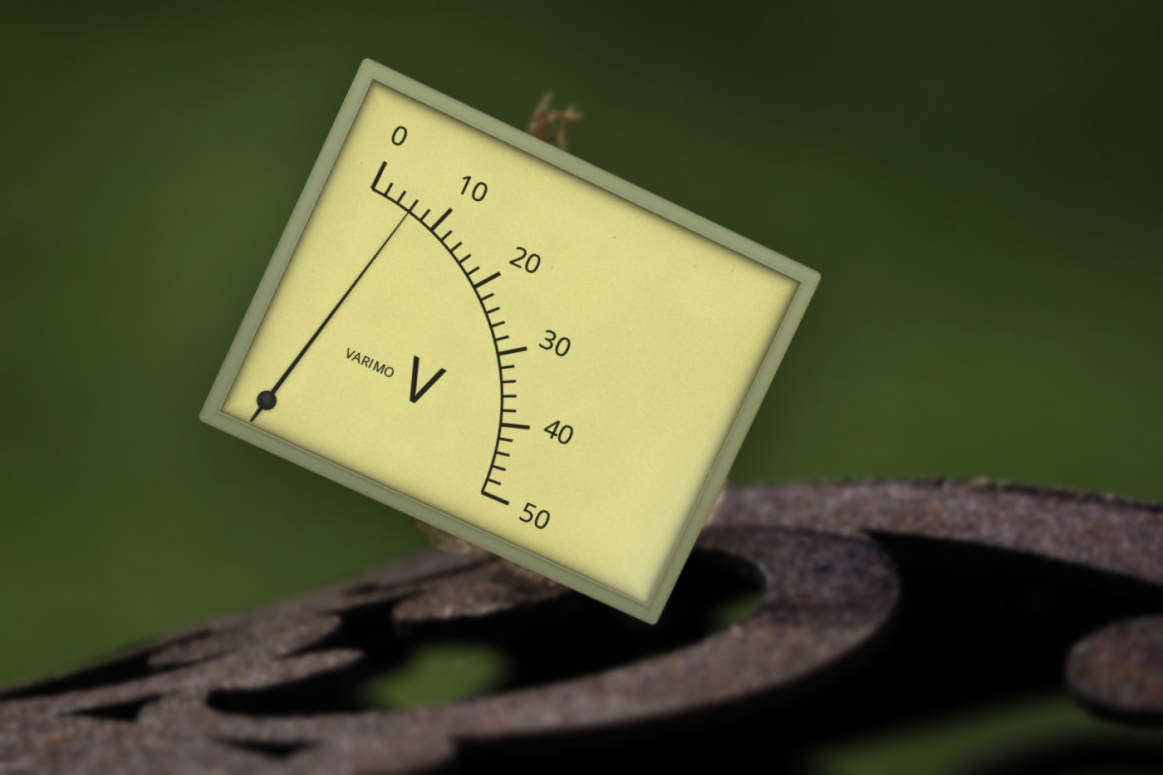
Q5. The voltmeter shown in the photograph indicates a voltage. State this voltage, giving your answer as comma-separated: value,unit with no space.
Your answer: 6,V
